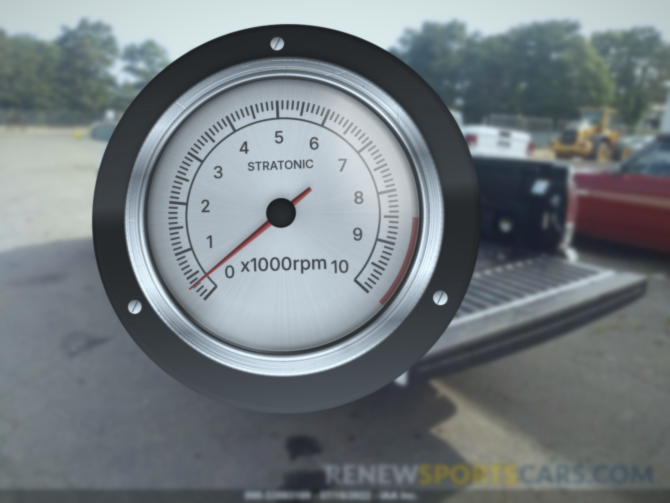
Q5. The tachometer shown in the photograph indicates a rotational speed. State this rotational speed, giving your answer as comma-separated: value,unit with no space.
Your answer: 300,rpm
